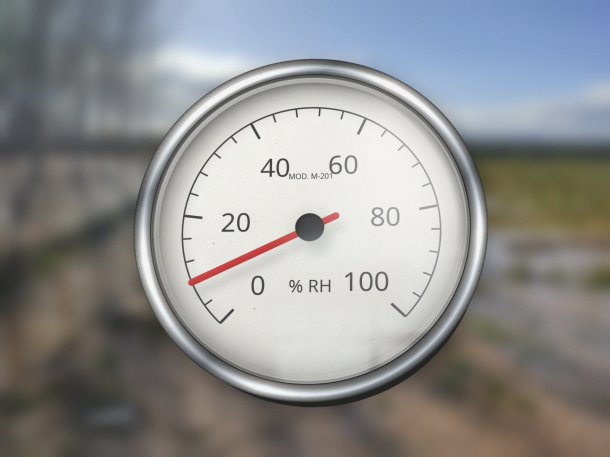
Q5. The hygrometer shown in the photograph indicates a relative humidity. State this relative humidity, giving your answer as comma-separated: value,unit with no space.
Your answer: 8,%
